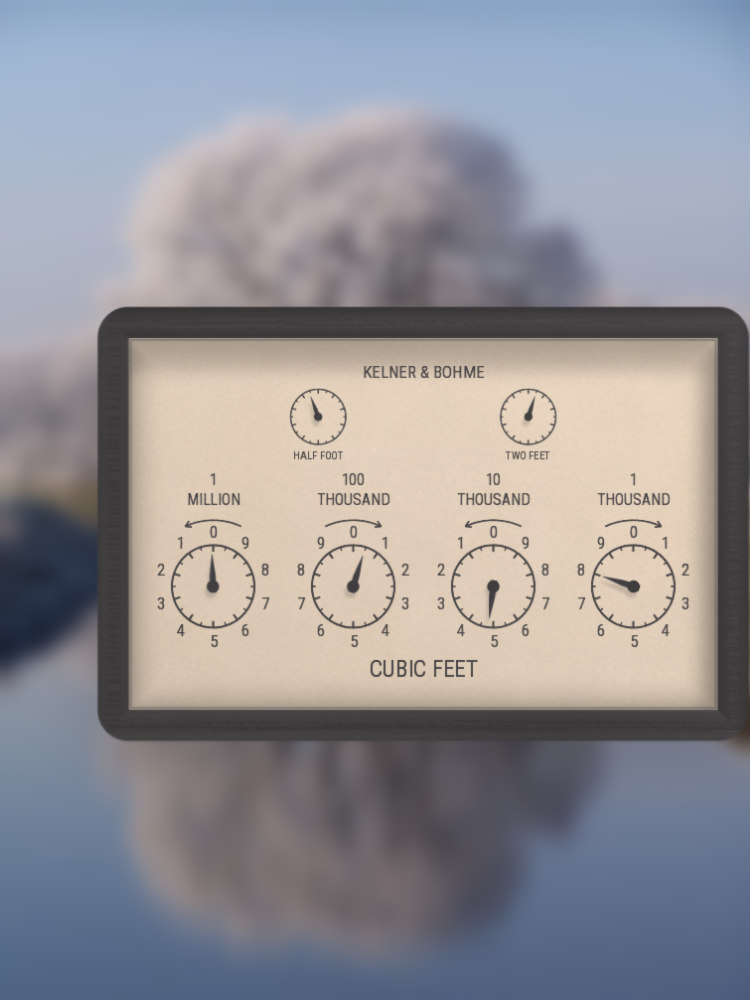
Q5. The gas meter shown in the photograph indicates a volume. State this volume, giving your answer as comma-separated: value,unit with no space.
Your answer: 4800,ft³
